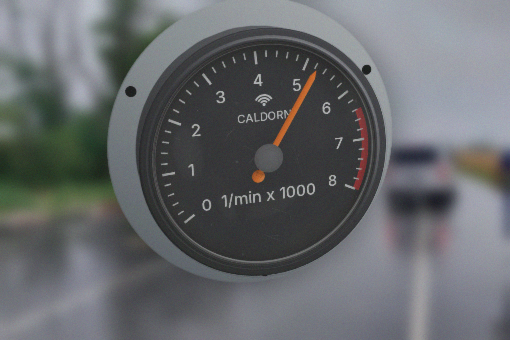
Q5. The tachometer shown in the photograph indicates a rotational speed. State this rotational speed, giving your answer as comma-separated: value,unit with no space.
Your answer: 5200,rpm
